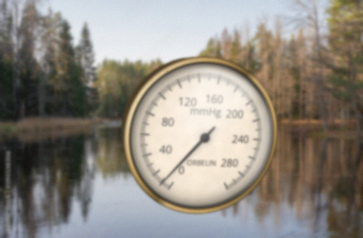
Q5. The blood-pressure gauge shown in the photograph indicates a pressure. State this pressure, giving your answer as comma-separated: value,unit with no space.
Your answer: 10,mmHg
